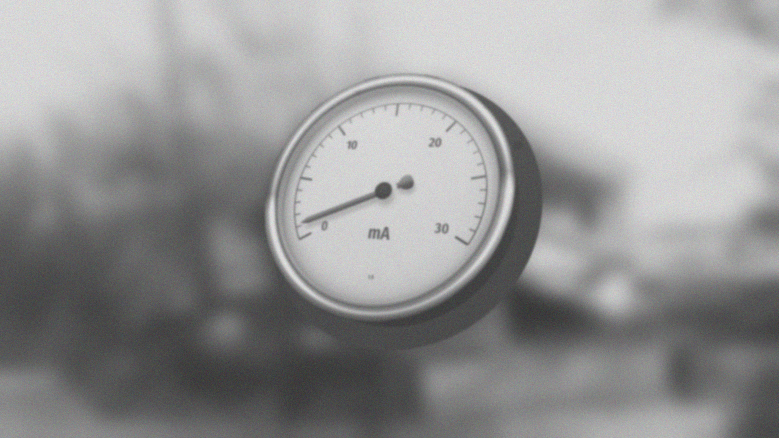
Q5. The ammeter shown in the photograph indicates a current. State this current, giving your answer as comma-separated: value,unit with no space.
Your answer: 1,mA
